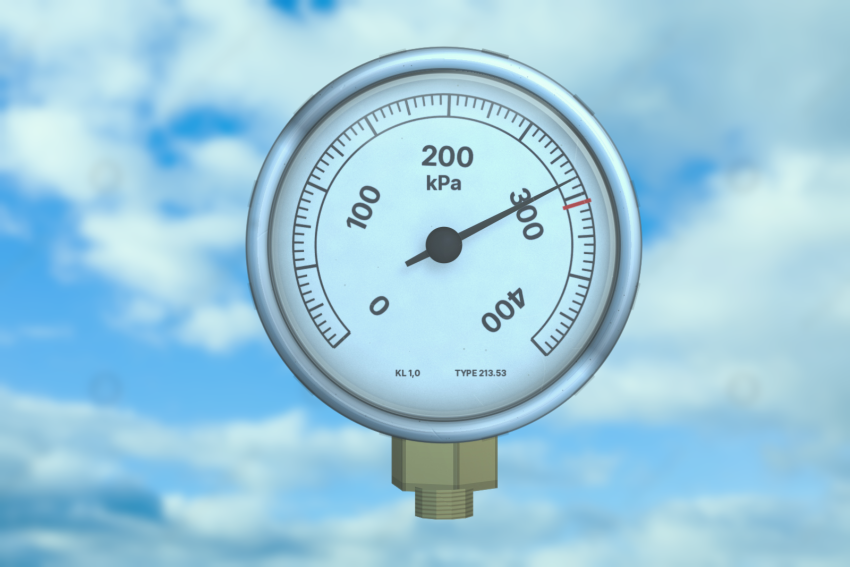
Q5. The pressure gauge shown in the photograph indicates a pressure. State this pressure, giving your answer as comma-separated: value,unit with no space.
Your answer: 290,kPa
